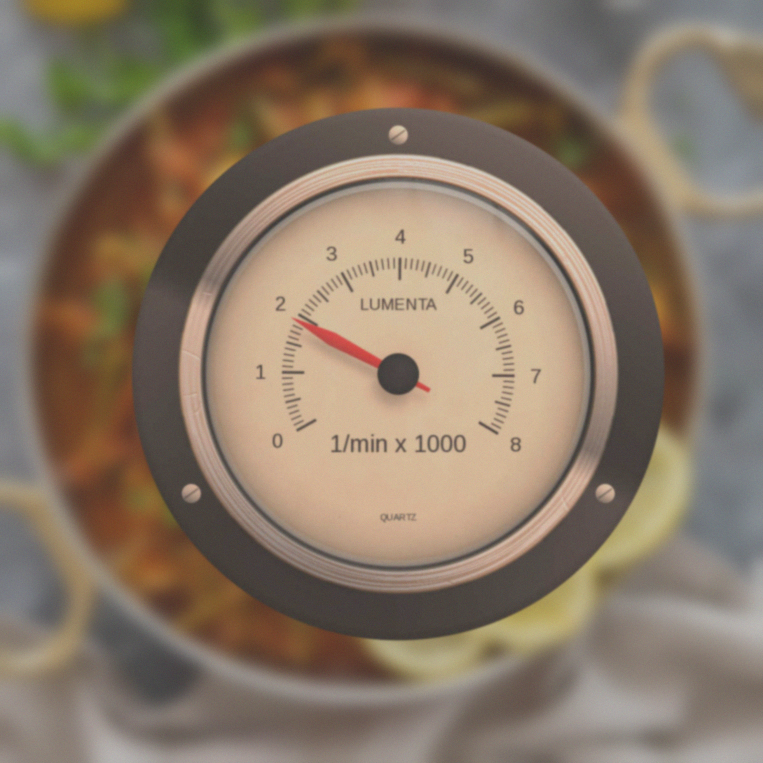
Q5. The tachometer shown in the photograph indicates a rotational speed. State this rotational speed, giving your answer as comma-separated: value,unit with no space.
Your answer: 1900,rpm
